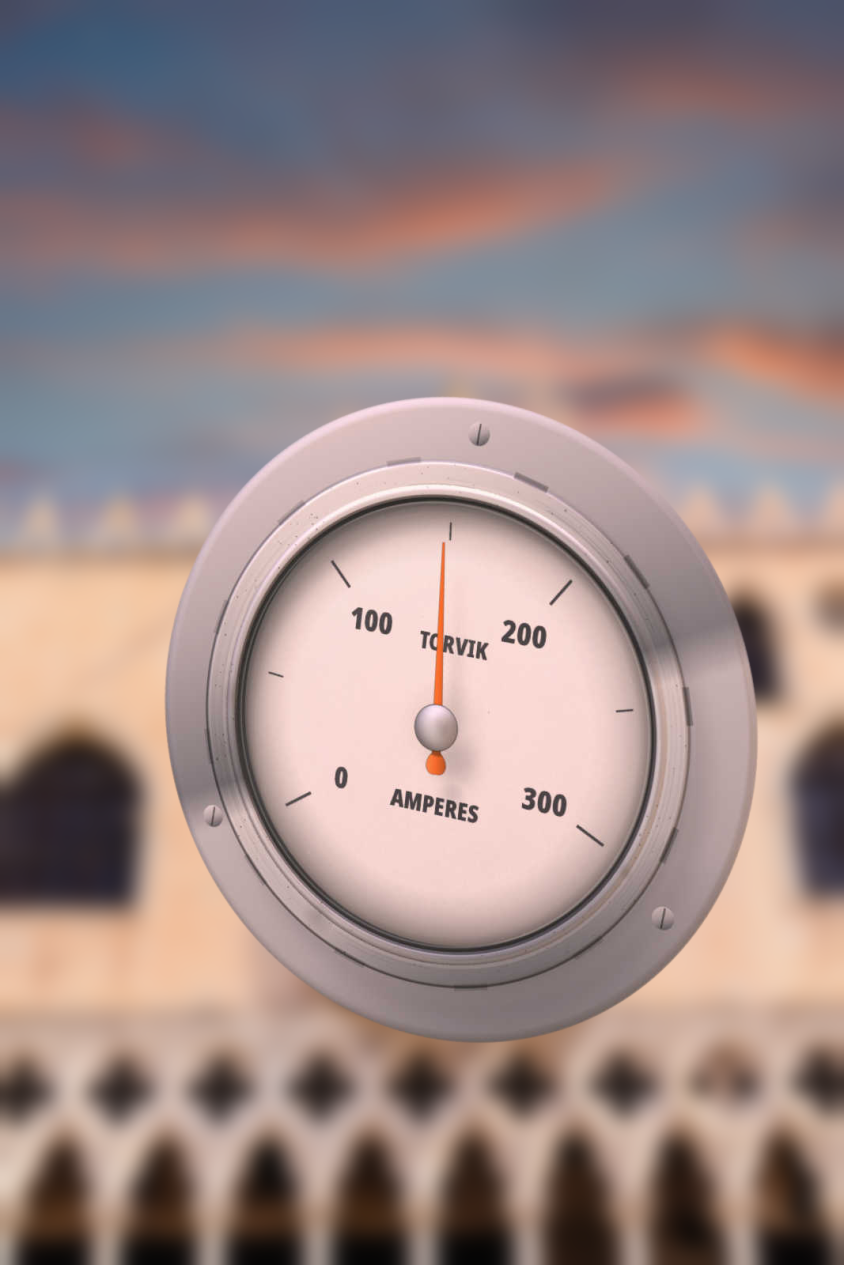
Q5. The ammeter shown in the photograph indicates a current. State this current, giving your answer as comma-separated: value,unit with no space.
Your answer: 150,A
